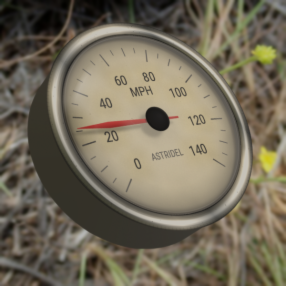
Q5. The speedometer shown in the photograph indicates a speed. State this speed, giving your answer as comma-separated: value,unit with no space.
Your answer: 25,mph
